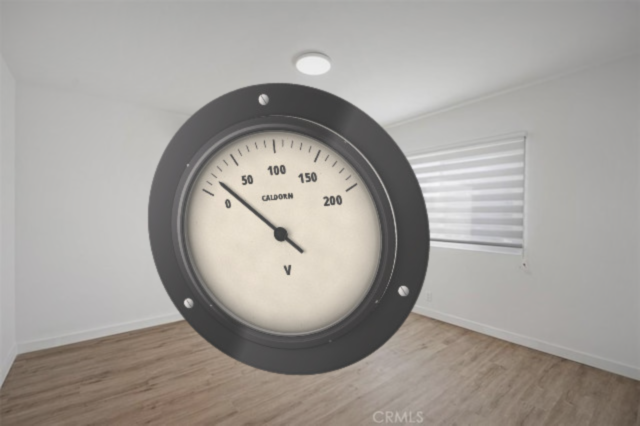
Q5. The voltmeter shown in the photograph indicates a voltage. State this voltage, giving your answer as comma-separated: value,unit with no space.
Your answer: 20,V
